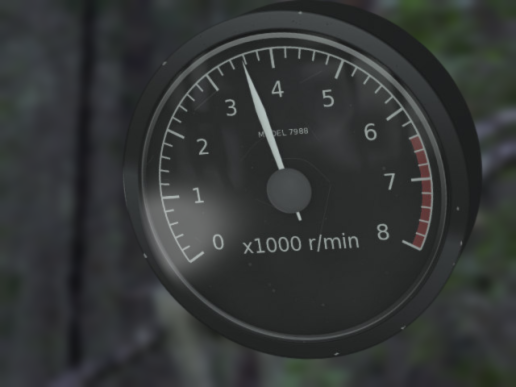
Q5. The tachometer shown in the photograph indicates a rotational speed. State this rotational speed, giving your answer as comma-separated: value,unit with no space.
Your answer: 3600,rpm
